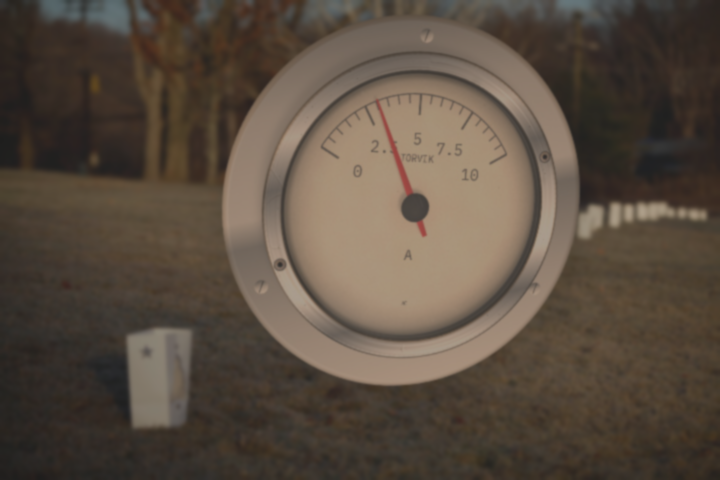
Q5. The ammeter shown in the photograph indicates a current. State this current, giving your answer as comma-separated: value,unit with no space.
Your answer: 3,A
